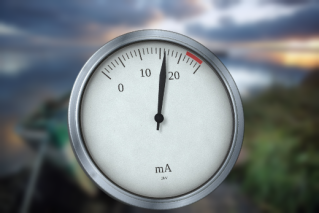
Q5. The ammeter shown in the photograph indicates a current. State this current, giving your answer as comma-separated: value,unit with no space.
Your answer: 16,mA
